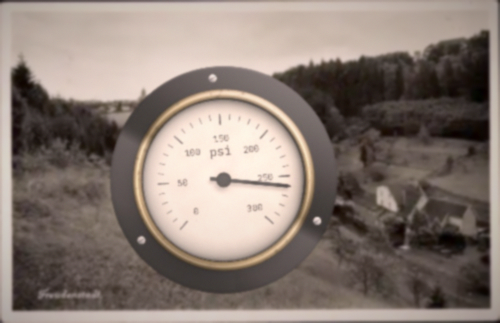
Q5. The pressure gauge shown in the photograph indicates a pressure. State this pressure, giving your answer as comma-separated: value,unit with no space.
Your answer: 260,psi
